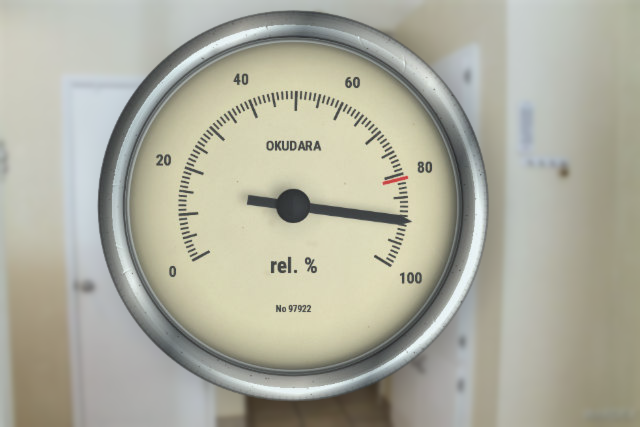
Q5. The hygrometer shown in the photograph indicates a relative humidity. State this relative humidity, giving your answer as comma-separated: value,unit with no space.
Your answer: 90,%
